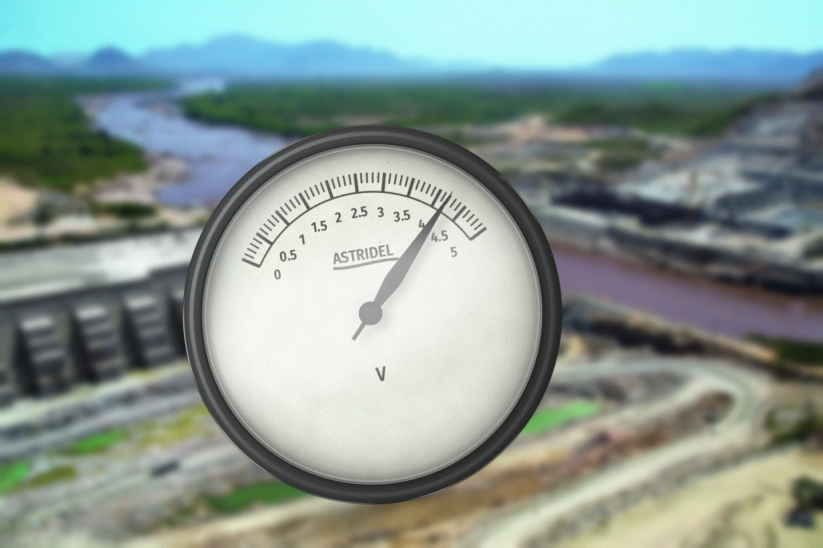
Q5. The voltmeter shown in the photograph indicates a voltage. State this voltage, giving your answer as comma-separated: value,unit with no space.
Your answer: 4.2,V
